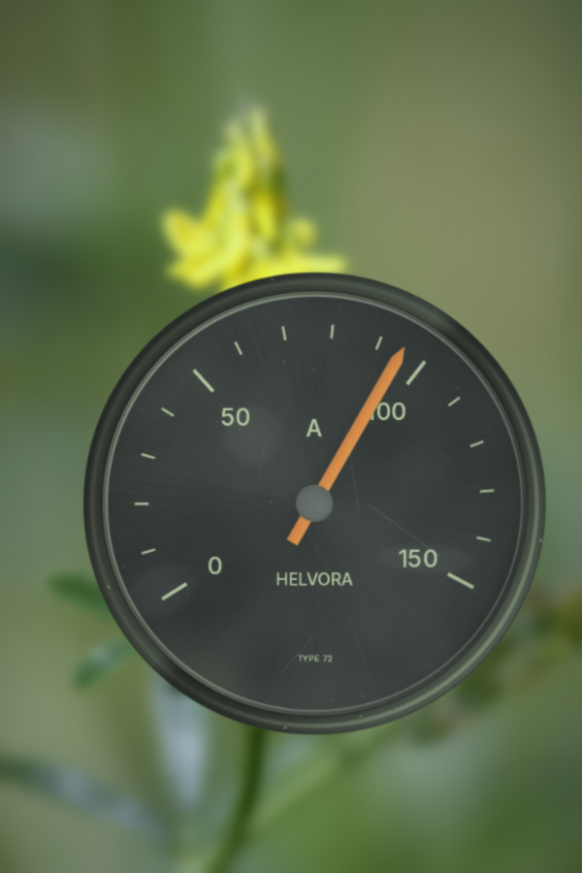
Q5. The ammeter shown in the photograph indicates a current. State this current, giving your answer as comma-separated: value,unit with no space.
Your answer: 95,A
